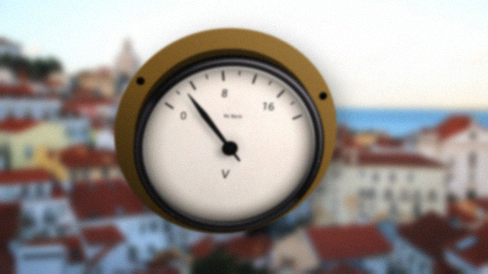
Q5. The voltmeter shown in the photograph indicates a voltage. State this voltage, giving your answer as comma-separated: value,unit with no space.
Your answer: 3,V
